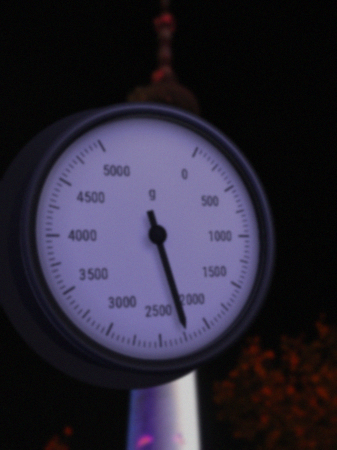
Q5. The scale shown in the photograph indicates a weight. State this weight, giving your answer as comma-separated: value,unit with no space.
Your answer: 2250,g
